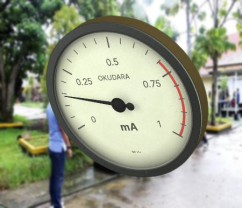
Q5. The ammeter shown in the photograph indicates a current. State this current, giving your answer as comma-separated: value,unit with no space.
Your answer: 0.15,mA
